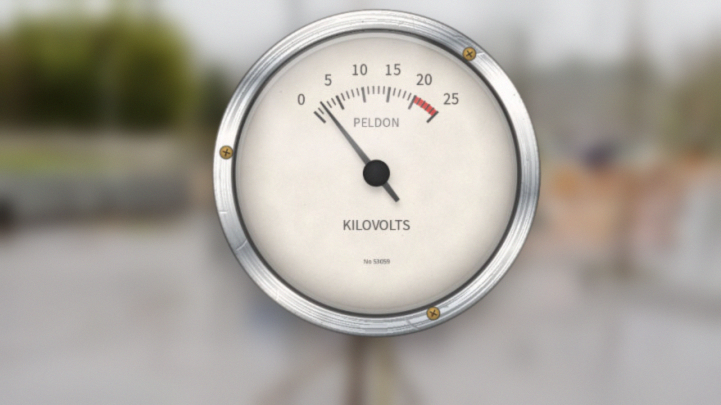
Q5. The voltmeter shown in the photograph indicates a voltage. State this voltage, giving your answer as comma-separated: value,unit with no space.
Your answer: 2,kV
